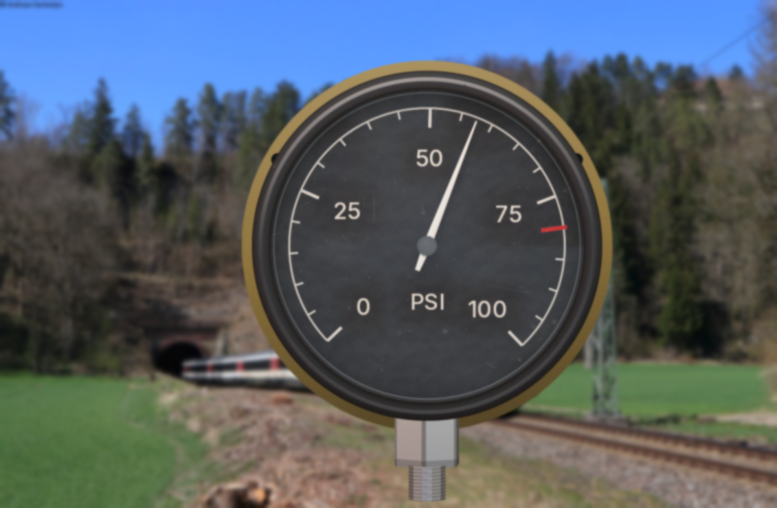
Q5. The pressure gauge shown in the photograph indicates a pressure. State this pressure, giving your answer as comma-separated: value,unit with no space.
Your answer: 57.5,psi
